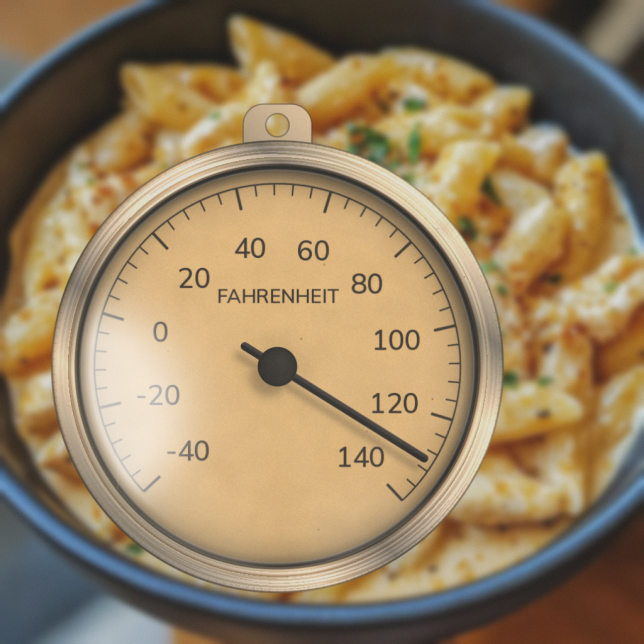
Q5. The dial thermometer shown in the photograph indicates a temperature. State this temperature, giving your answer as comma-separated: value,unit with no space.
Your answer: 130,°F
